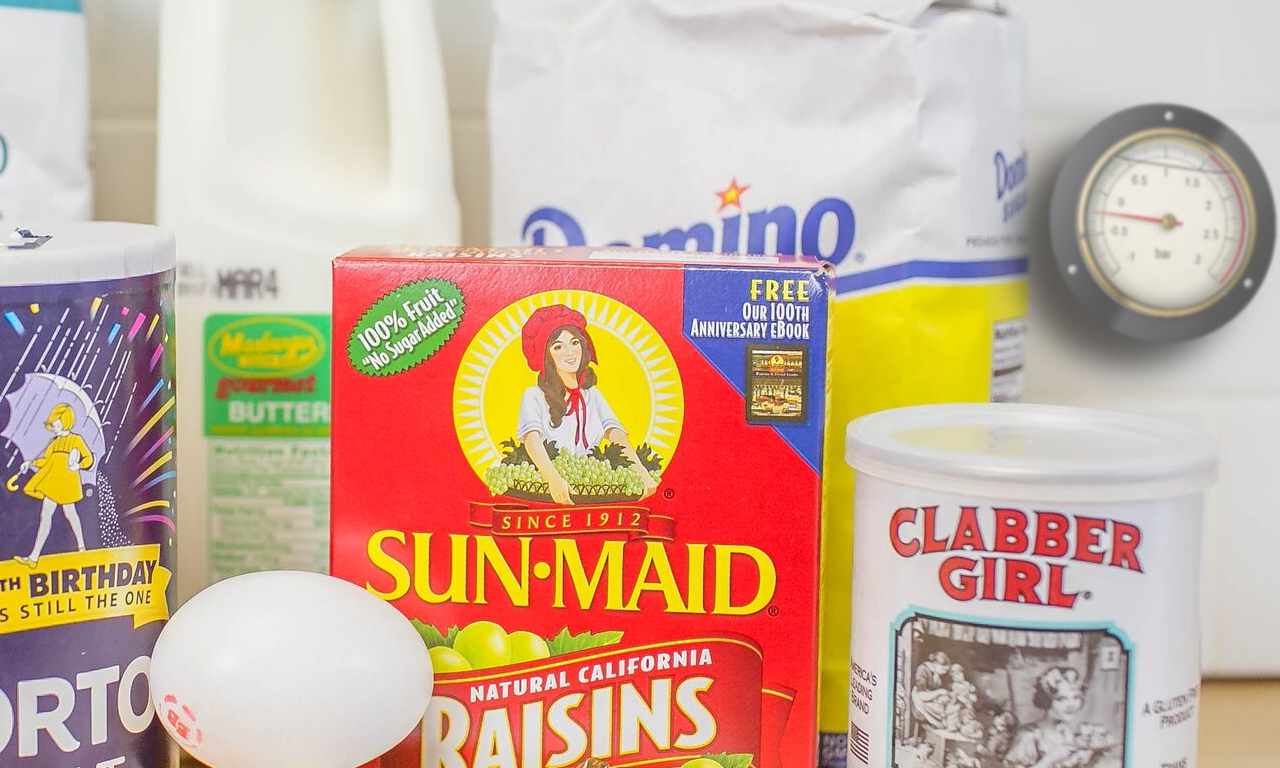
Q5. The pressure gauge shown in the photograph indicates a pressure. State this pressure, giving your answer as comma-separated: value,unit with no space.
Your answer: -0.25,bar
